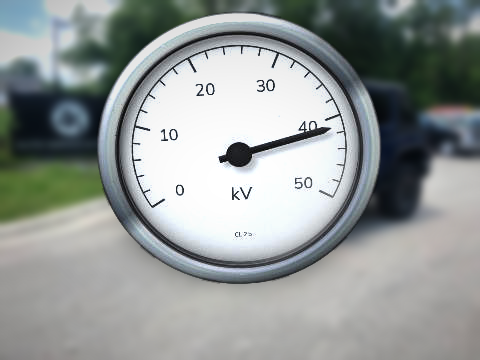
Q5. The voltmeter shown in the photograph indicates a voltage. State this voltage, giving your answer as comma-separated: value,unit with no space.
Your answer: 41,kV
